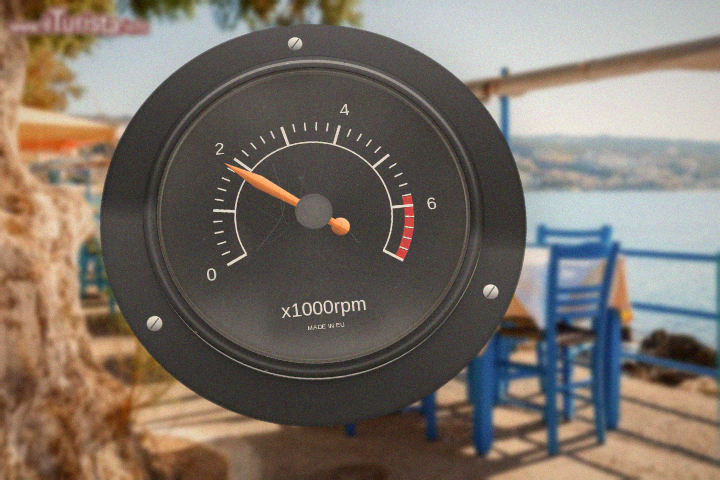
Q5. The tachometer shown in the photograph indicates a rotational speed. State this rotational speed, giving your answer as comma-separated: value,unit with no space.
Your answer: 1800,rpm
